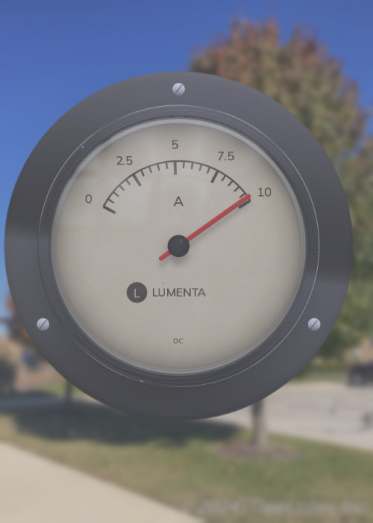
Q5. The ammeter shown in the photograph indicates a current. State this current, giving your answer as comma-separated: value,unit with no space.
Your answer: 9.75,A
